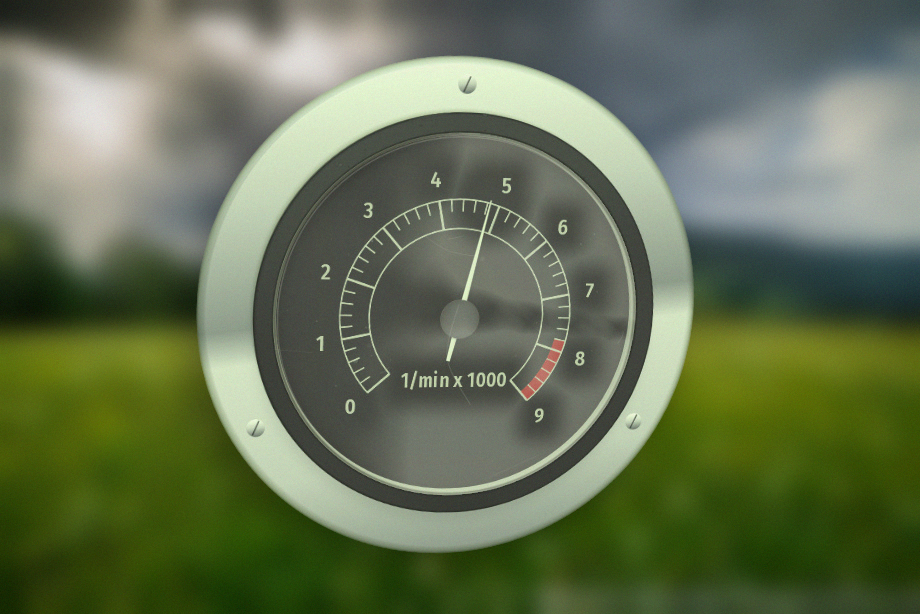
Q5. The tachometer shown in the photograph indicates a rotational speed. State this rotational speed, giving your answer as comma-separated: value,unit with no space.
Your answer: 4800,rpm
